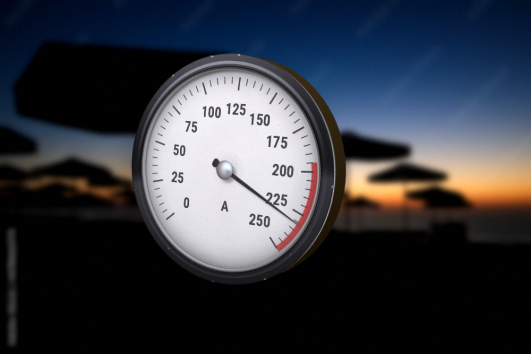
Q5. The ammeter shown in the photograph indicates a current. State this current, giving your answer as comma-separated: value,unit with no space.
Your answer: 230,A
